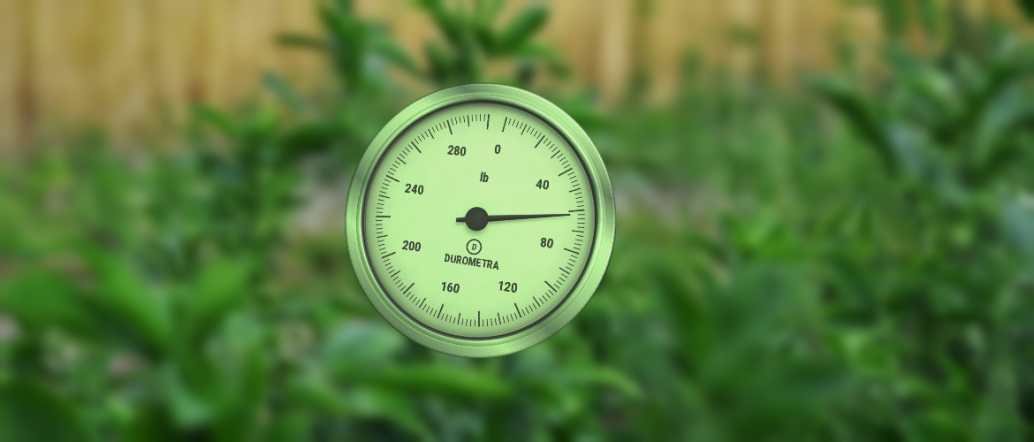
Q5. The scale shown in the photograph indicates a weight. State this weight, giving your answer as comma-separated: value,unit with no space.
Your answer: 62,lb
